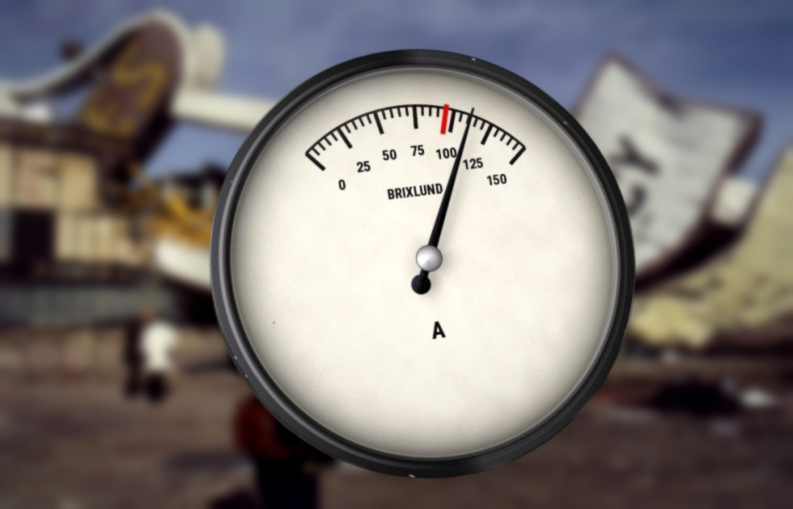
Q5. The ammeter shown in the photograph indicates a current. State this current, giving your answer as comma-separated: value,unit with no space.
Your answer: 110,A
